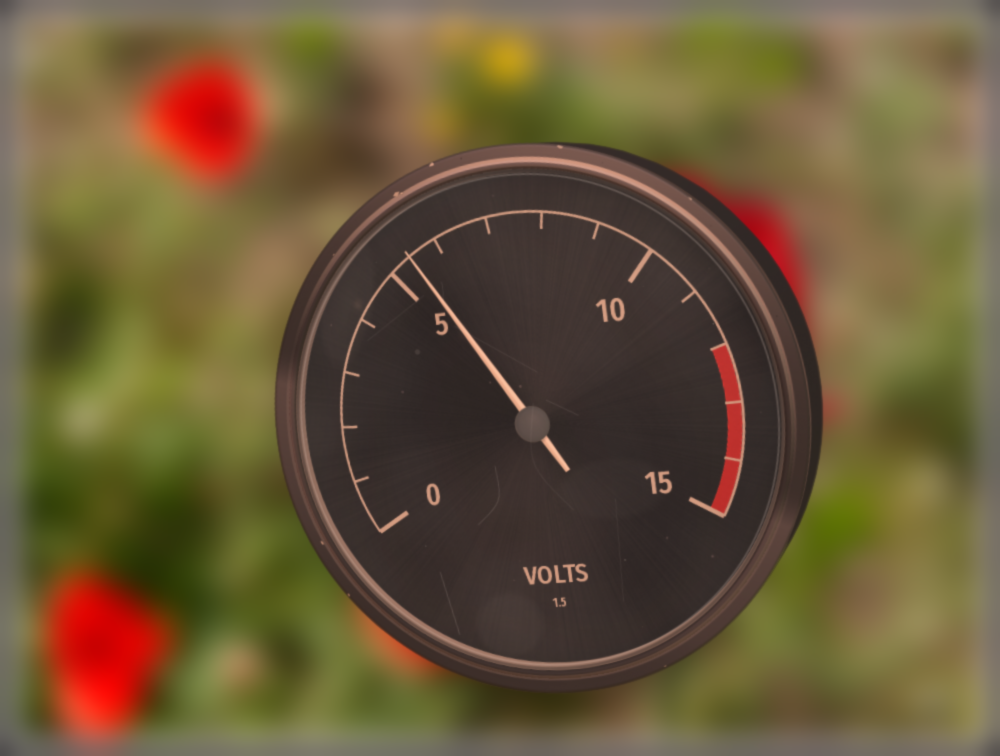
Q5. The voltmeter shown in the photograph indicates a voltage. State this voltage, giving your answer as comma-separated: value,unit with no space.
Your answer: 5.5,V
